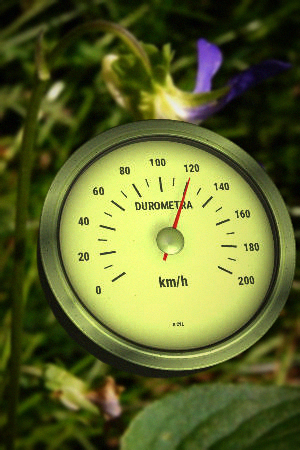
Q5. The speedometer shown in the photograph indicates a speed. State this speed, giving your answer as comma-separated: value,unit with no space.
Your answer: 120,km/h
